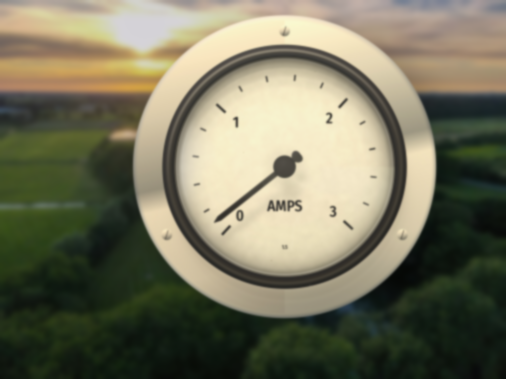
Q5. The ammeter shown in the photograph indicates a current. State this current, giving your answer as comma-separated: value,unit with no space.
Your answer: 0.1,A
